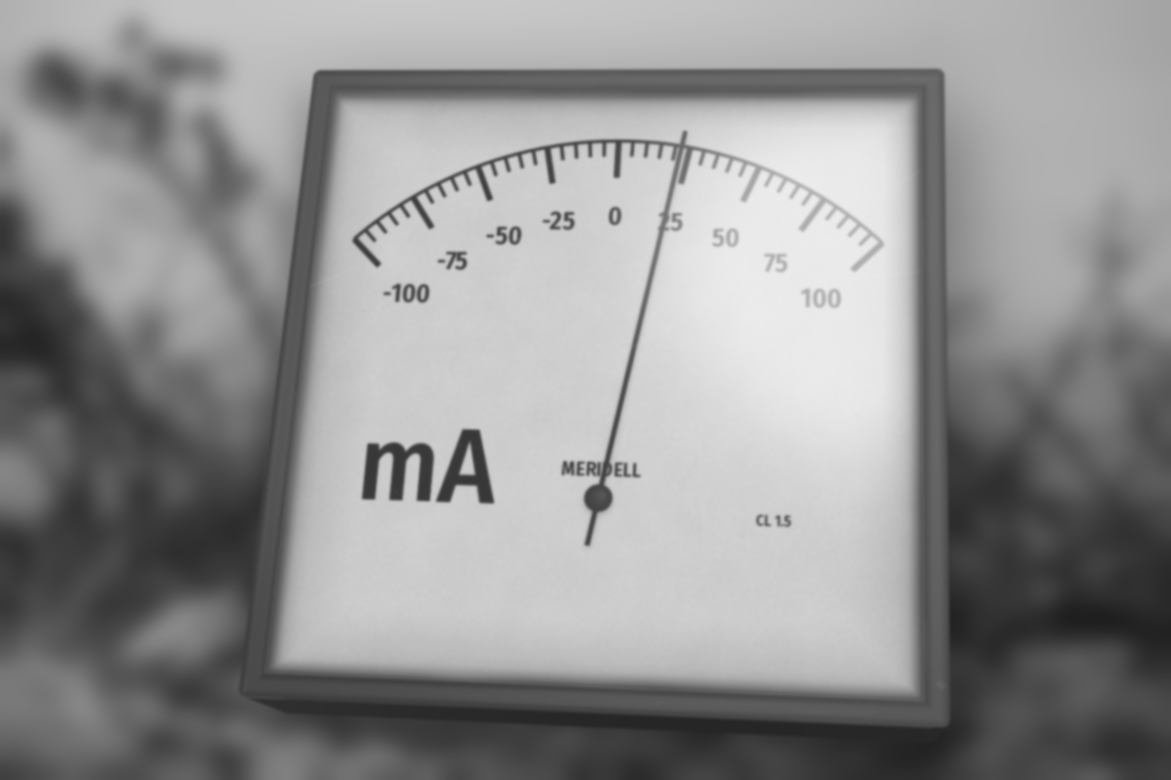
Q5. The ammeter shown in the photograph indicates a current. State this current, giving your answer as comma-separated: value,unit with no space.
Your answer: 22.5,mA
